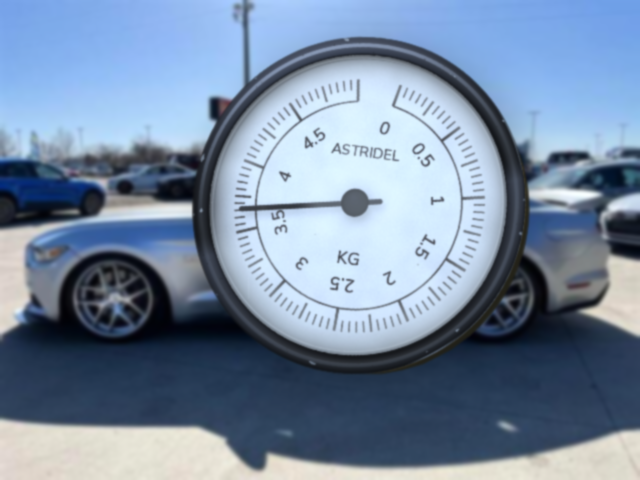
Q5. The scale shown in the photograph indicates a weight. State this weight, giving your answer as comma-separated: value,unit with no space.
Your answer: 3.65,kg
